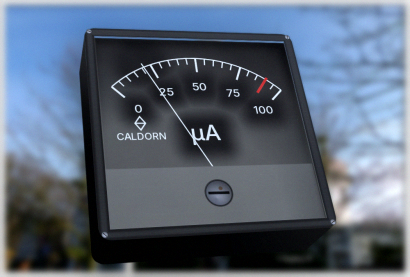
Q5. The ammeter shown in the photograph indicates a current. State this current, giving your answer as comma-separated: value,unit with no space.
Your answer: 20,µA
